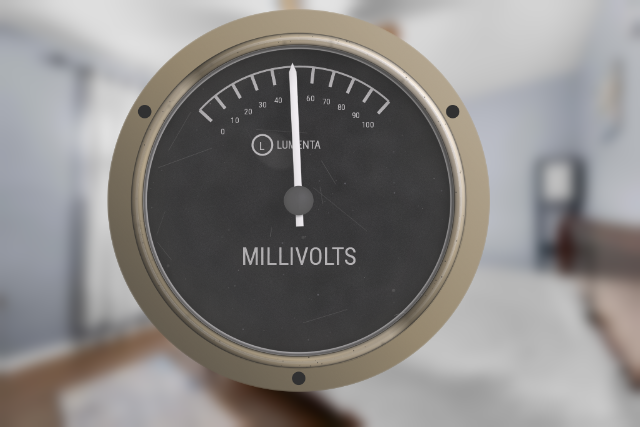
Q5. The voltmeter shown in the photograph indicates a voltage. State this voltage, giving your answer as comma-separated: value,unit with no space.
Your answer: 50,mV
